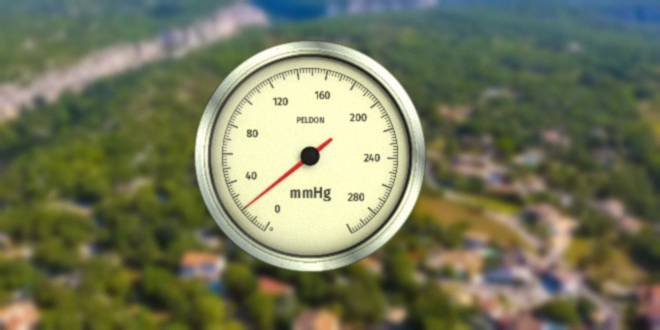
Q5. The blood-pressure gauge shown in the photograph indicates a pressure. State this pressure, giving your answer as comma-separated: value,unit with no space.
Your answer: 20,mmHg
